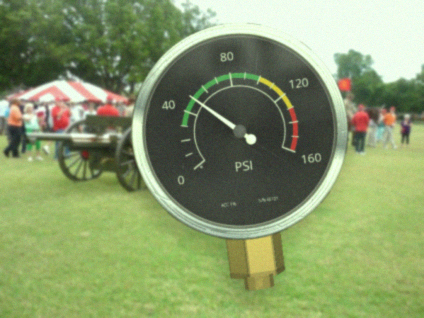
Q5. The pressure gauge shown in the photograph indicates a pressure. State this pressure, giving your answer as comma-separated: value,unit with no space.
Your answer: 50,psi
